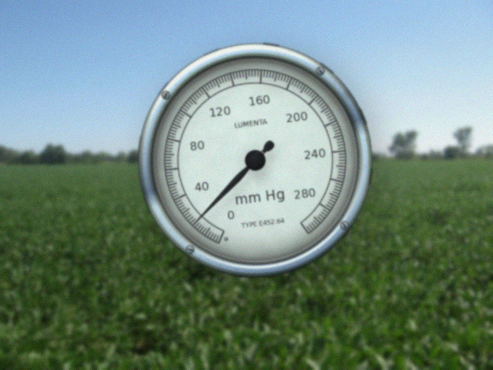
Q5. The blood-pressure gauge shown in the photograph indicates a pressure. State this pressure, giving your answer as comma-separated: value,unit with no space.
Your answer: 20,mmHg
